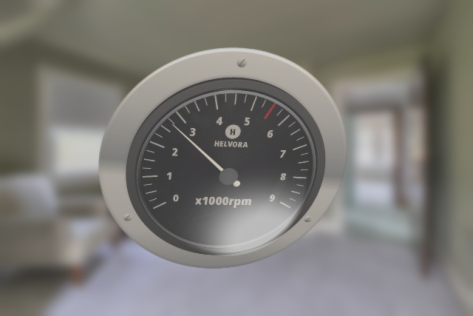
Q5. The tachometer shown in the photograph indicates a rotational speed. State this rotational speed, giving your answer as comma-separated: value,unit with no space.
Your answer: 2750,rpm
